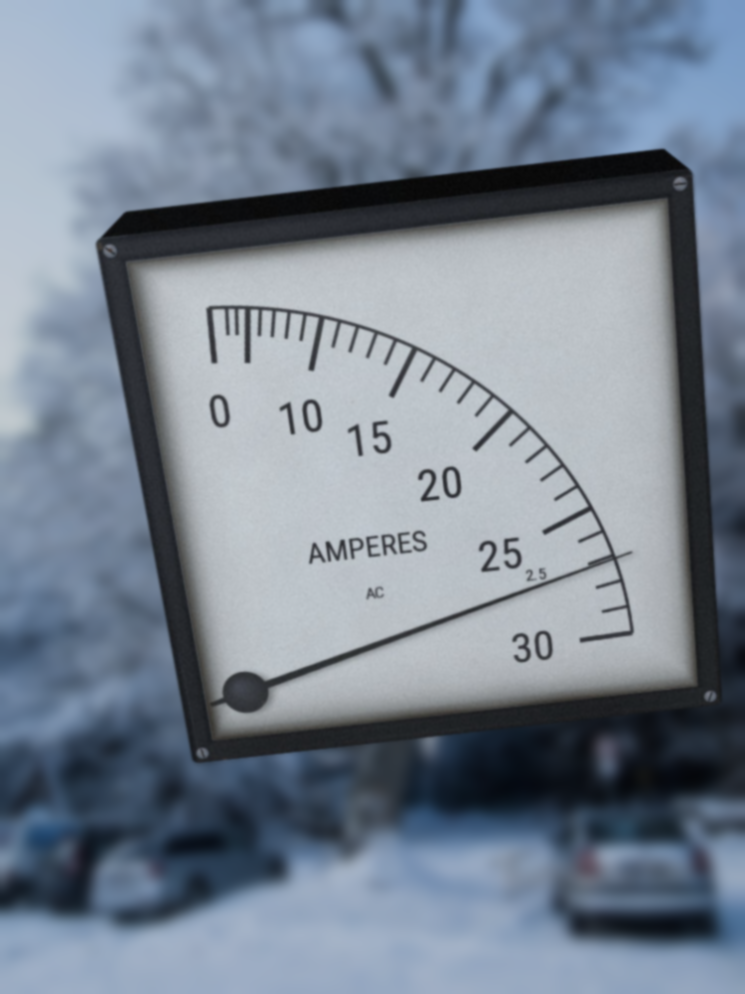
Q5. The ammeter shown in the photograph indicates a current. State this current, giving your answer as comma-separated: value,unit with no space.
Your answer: 27,A
